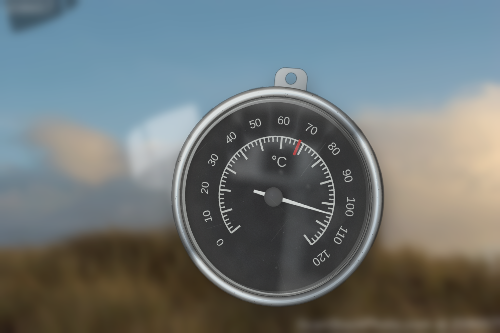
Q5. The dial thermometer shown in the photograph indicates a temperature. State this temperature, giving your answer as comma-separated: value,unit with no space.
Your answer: 104,°C
